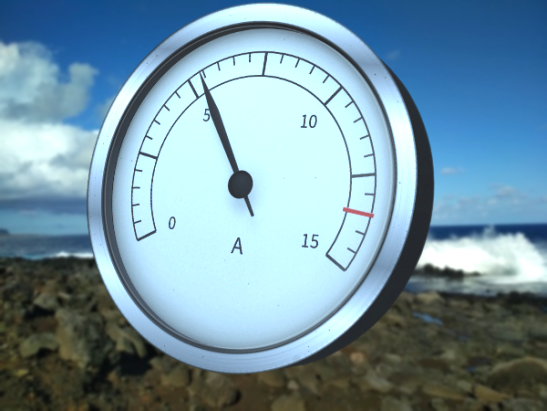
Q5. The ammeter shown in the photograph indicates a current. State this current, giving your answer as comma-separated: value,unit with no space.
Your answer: 5.5,A
